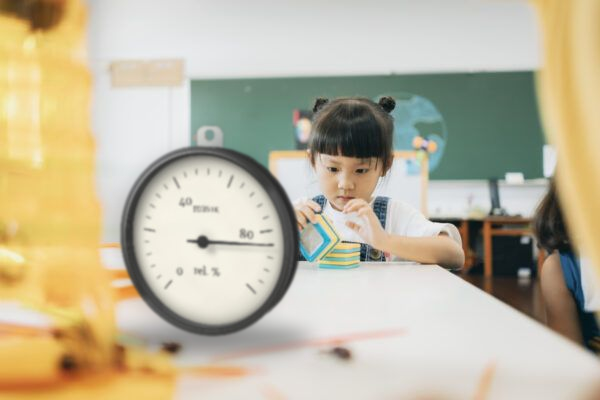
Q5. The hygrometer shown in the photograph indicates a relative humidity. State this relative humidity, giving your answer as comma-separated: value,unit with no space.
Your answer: 84,%
